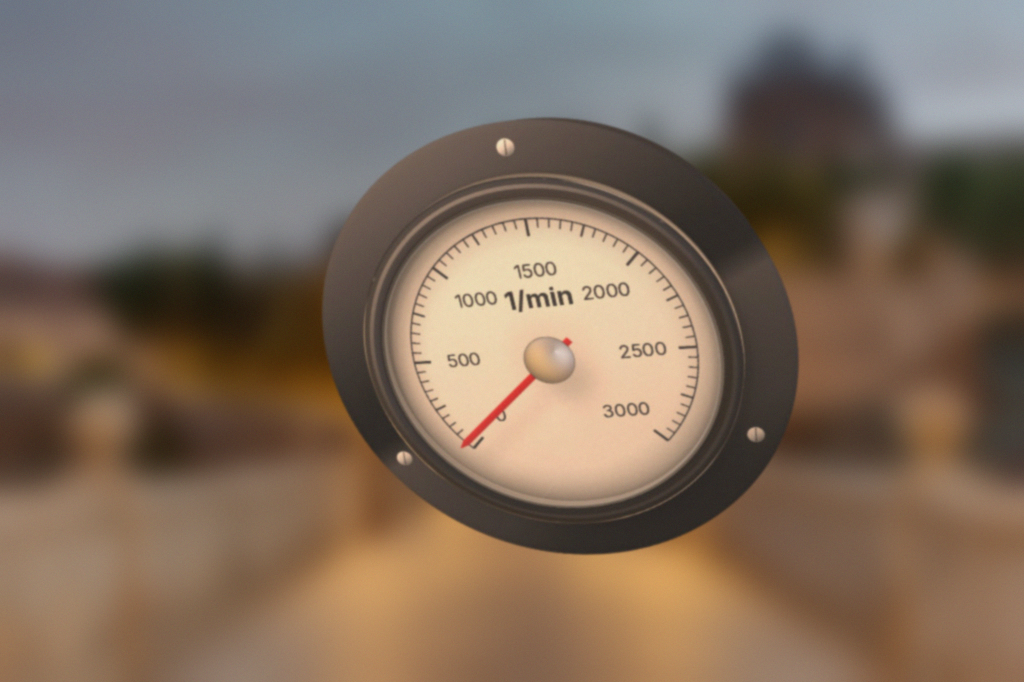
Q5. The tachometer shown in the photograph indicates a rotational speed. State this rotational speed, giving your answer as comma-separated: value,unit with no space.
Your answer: 50,rpm
